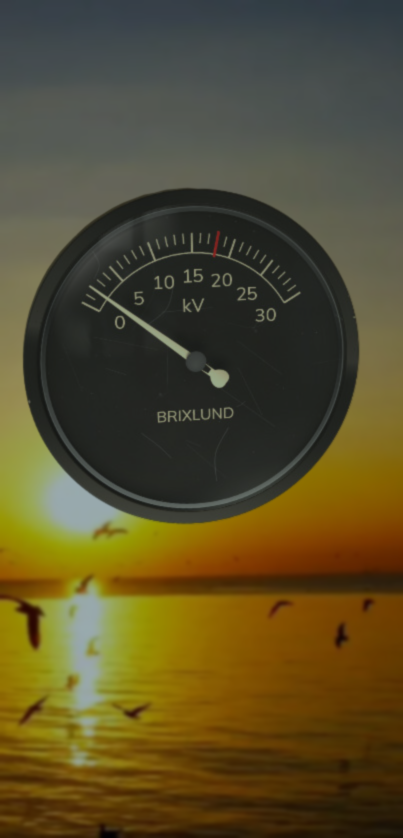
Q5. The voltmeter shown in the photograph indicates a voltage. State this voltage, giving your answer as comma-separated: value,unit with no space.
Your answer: 2,kV
